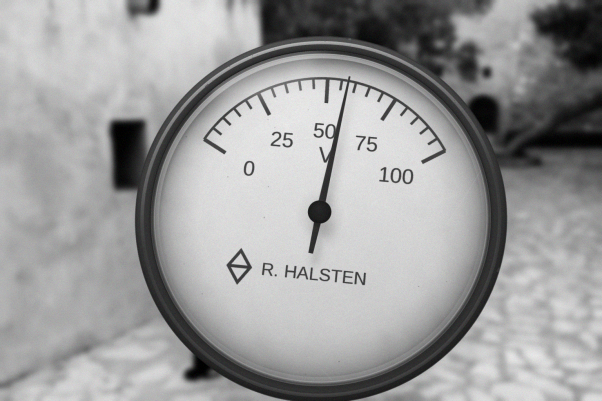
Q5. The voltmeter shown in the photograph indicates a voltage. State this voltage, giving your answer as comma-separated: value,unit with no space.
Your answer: 57.5,V
